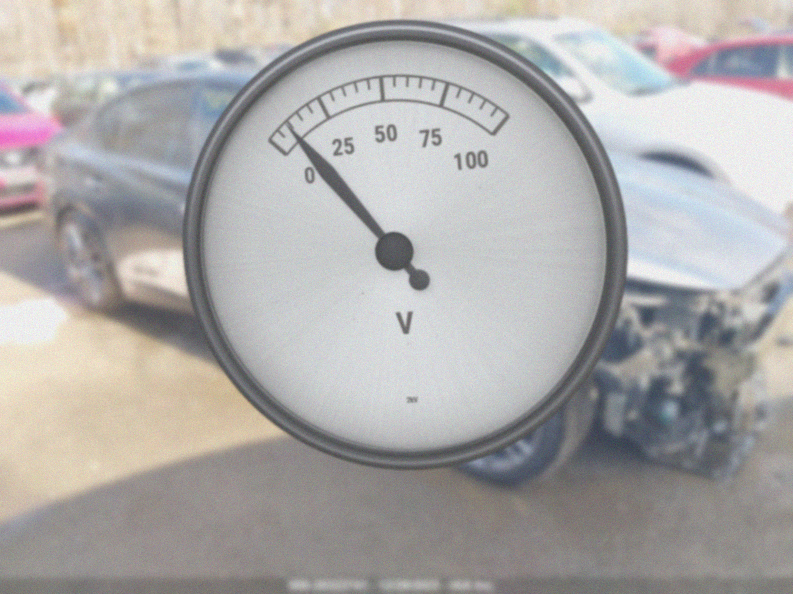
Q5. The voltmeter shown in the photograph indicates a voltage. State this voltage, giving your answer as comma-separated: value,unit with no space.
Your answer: 10,V
